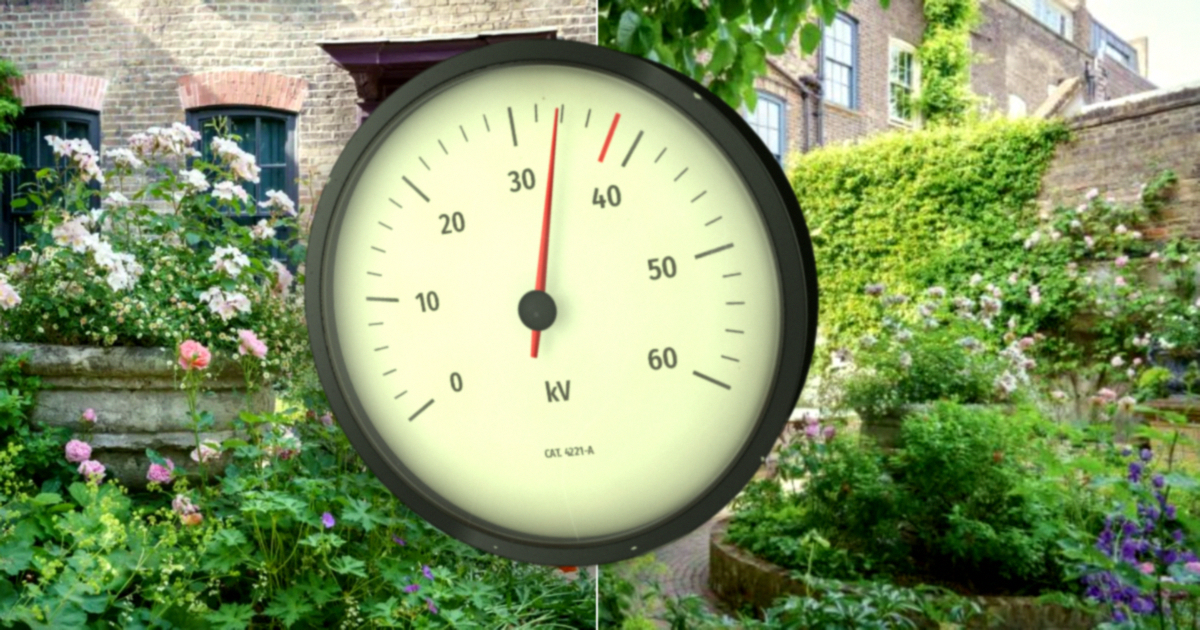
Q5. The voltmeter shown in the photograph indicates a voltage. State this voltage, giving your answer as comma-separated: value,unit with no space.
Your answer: 34,kV
